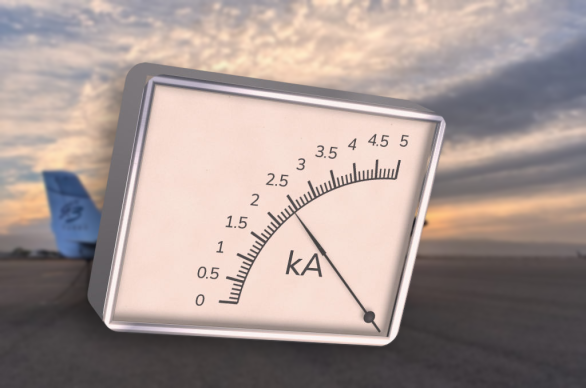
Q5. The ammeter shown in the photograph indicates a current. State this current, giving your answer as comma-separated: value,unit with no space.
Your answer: 2.4,kA
